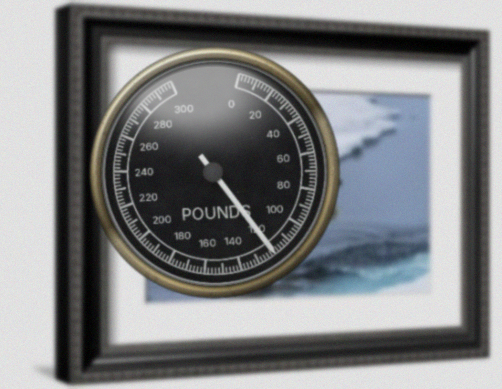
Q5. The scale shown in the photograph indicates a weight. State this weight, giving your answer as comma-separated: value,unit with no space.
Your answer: 120,lb
